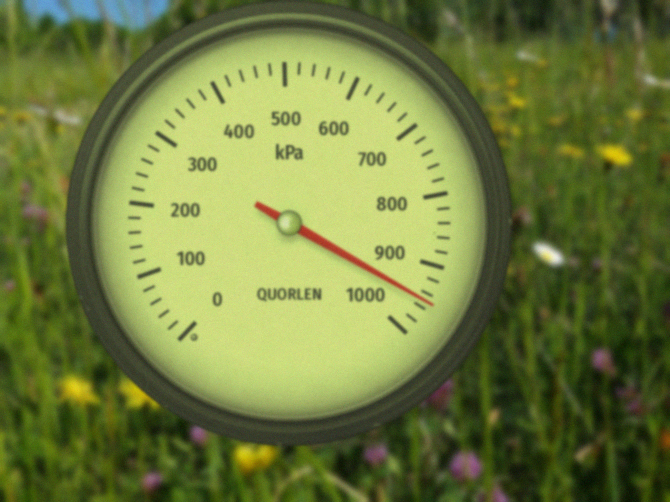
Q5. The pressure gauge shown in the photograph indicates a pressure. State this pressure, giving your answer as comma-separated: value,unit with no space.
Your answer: 950,kPa
